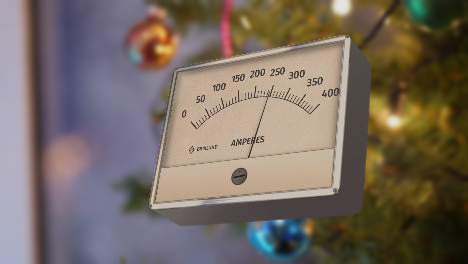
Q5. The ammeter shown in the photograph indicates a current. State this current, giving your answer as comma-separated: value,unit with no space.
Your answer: 250,A
